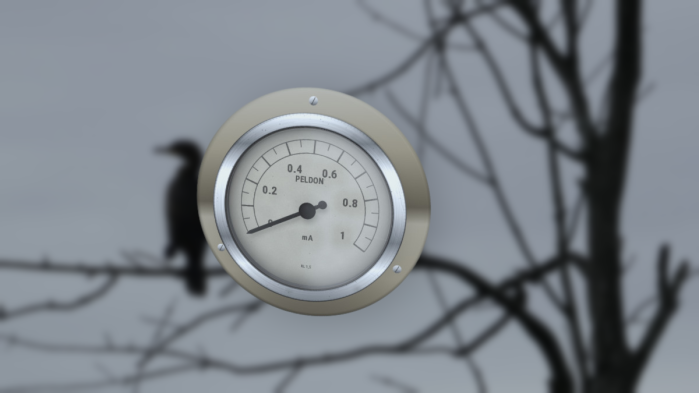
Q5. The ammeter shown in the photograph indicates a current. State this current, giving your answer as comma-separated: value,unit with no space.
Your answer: 0,mA
